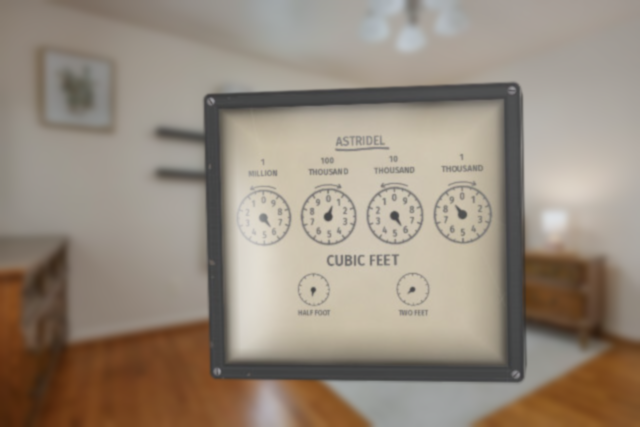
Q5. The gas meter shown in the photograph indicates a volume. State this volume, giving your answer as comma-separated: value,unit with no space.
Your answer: 605900,ft³
